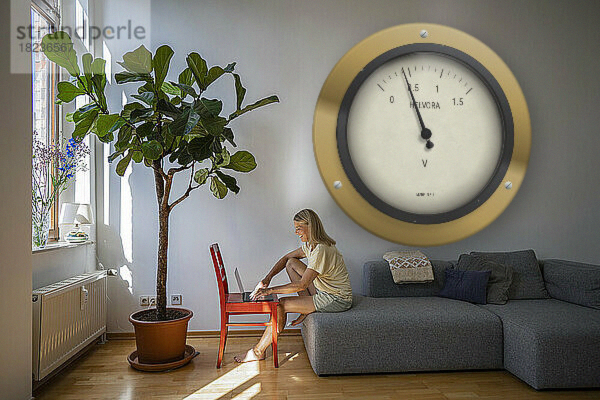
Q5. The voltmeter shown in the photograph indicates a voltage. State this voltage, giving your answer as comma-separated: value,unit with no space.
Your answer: 0.4,V
